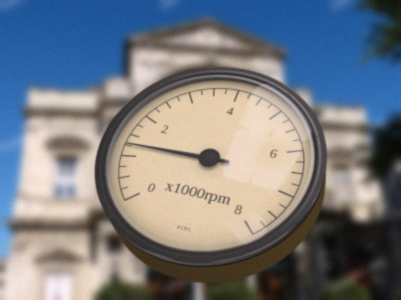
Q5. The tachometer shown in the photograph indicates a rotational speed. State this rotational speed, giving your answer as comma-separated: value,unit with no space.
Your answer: 1250,rpm
